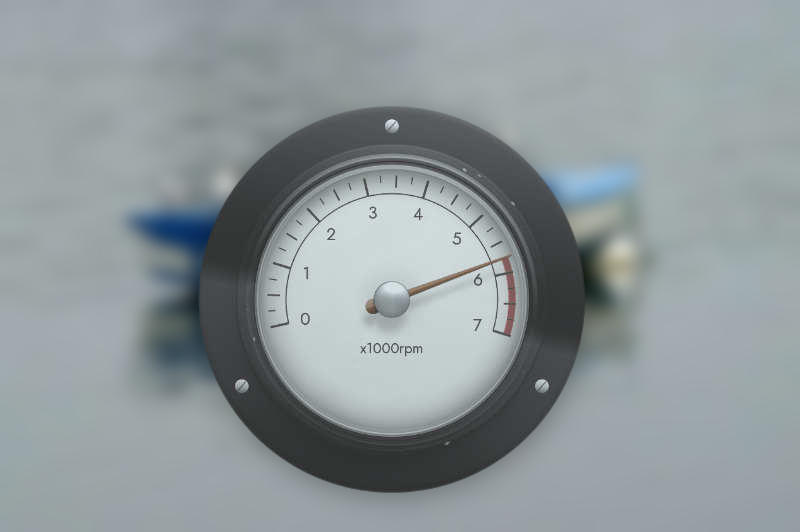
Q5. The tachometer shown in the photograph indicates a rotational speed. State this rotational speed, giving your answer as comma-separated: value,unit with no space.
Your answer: 5750,rpm
